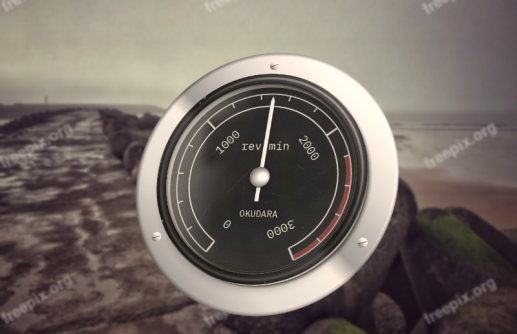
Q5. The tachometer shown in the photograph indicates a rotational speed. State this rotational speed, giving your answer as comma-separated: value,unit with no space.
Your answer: 1500,rpm
